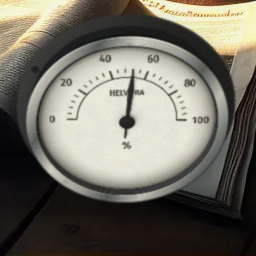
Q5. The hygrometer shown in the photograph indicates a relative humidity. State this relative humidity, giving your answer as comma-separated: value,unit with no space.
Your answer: 52,%
